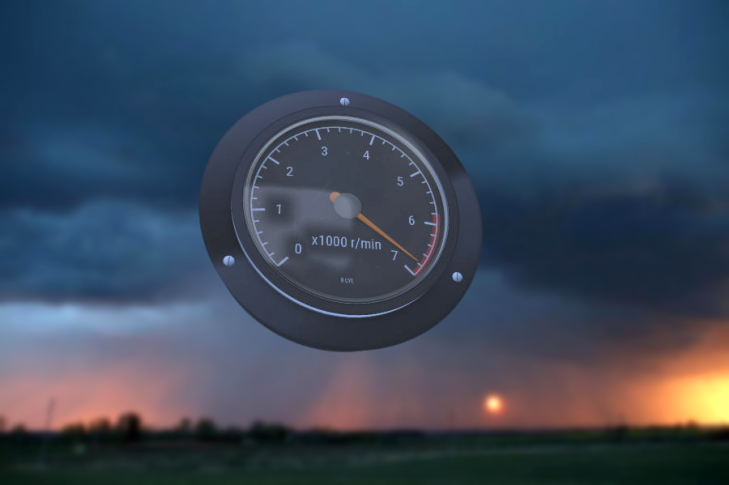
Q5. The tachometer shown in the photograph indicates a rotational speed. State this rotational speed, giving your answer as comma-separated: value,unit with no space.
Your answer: 6800,rpm
